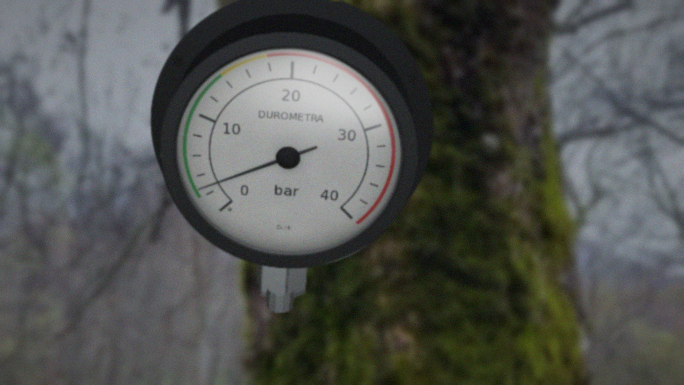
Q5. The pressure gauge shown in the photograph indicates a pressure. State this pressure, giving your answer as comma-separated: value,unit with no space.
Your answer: 3,bar
